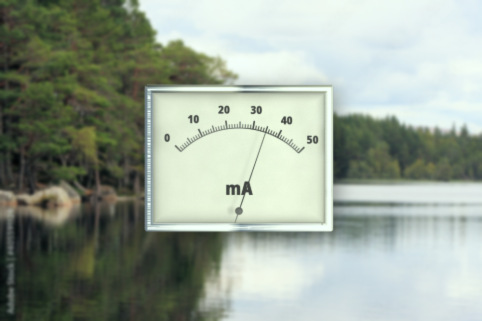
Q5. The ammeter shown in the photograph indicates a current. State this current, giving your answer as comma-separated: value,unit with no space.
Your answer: 35,mA
